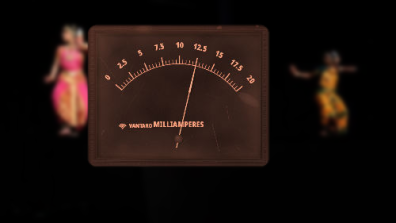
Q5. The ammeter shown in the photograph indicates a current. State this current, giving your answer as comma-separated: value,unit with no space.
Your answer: 12.5,mA
